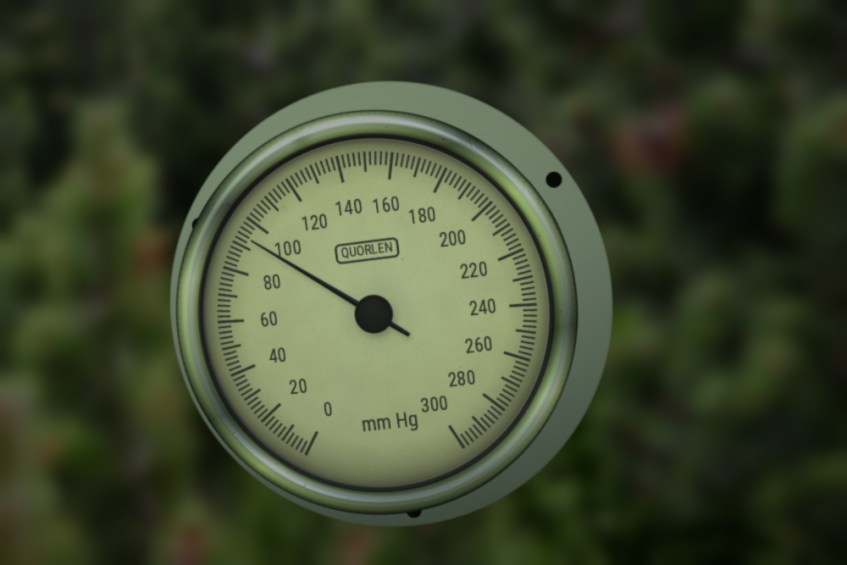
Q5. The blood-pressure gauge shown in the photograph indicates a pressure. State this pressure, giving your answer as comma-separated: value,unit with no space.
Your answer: 94,mmHg
